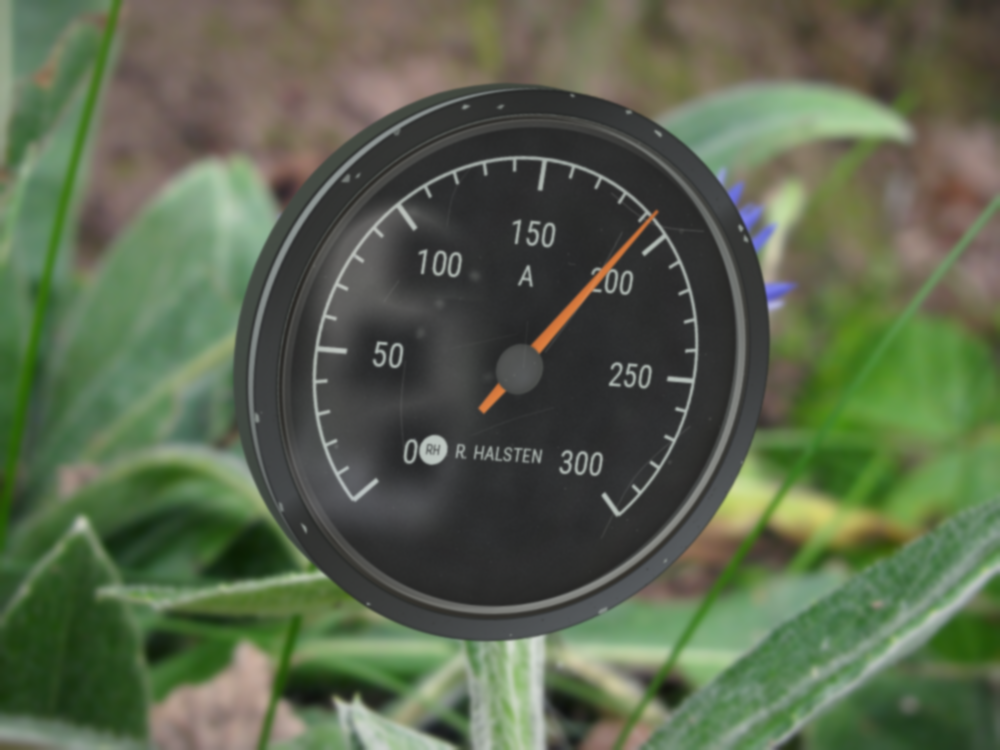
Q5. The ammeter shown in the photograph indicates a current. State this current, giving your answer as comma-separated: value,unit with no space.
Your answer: 190,A
